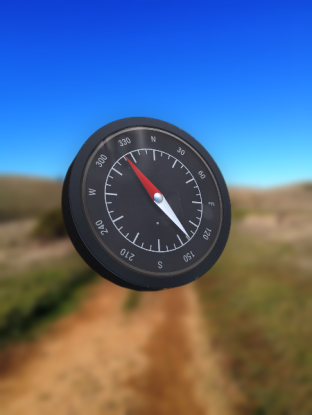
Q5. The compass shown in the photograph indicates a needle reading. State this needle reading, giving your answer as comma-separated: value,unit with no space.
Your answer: 320,°
